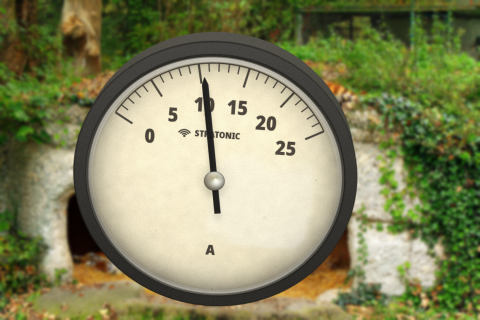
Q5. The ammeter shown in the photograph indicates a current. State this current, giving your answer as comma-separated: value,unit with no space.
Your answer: 10.5,A
